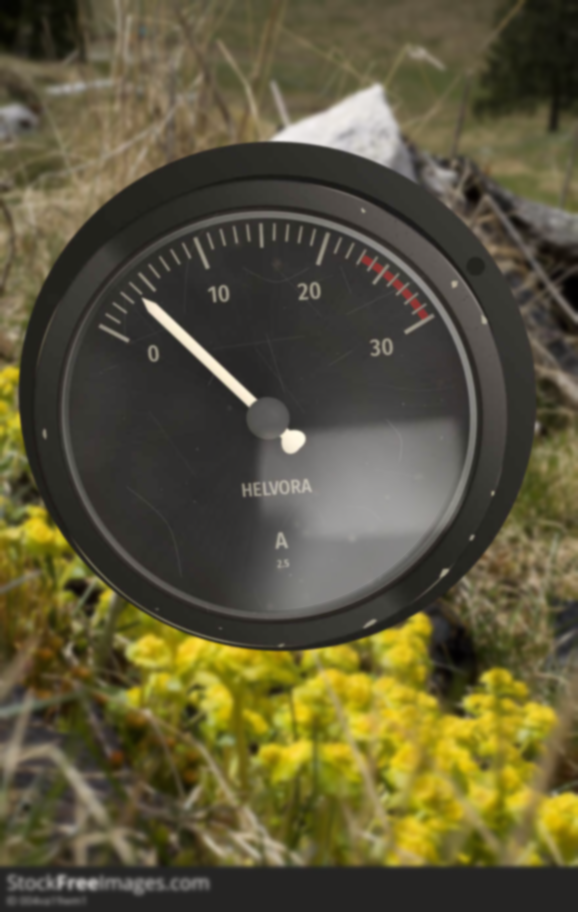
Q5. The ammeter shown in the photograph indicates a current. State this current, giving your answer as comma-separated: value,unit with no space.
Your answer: 4,A
